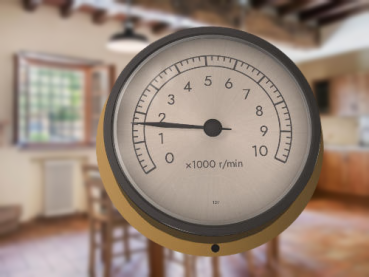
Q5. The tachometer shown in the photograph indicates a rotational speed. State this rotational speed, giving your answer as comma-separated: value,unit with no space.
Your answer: 1600,rpm
